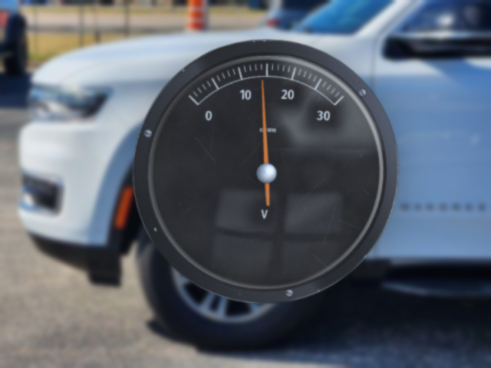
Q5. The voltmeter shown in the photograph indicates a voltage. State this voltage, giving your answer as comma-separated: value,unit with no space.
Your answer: 14,V
